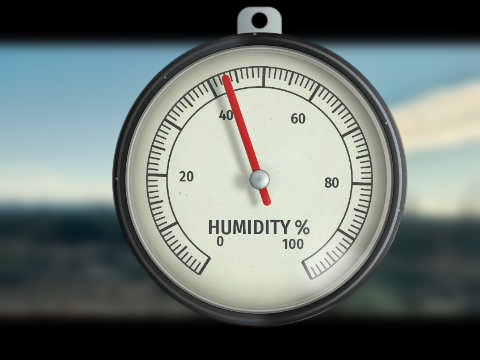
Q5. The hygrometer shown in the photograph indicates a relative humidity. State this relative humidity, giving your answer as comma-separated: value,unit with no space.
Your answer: 43,%
